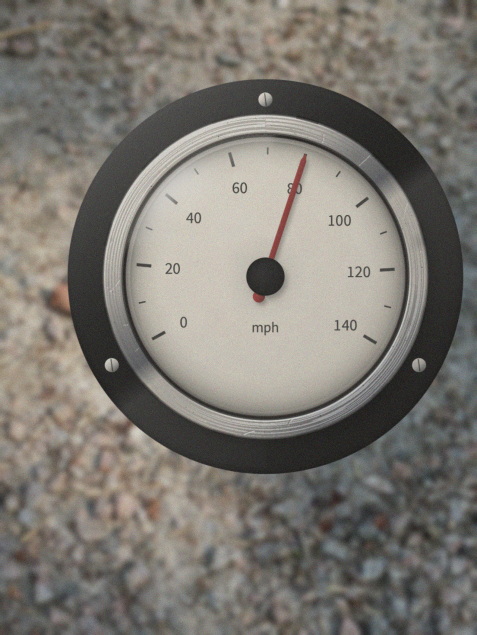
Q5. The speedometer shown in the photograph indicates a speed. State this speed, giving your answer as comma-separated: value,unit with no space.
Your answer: 80,mph
